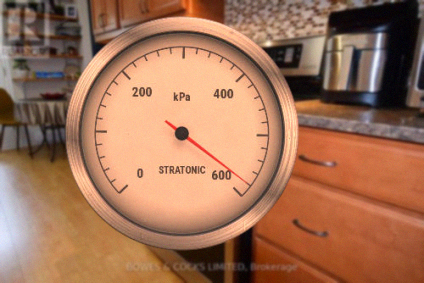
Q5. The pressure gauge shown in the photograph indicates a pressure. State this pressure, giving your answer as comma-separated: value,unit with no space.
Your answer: 580,kPa
